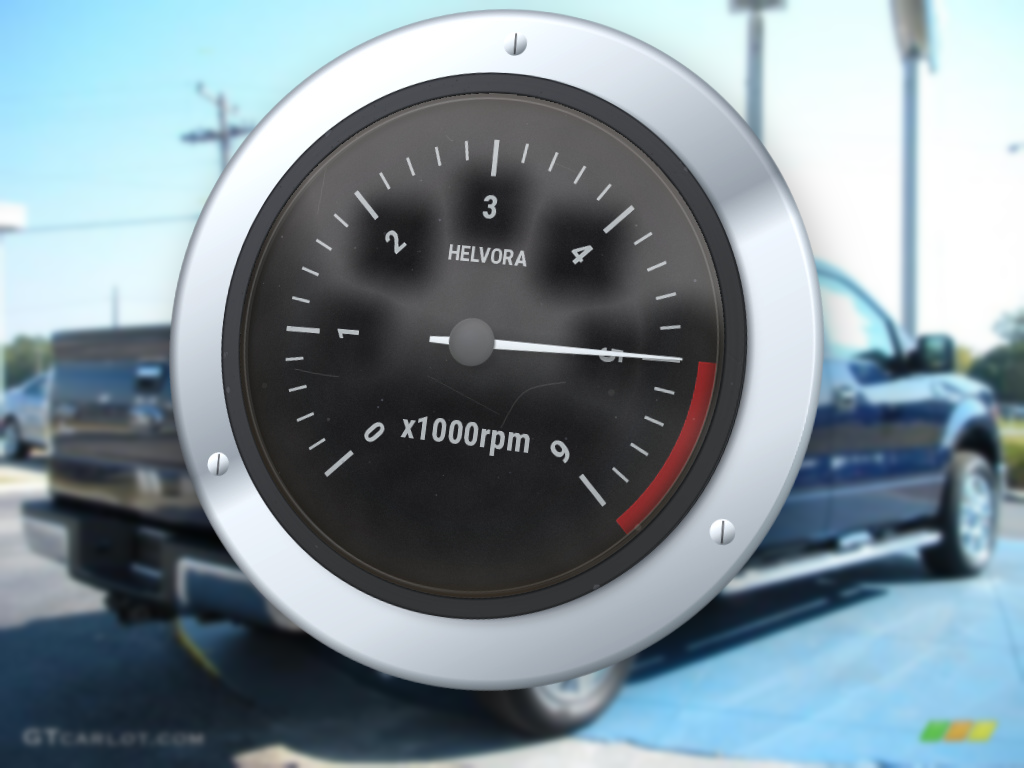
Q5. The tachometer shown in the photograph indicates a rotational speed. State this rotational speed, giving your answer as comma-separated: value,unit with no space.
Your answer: 5000,rpm
